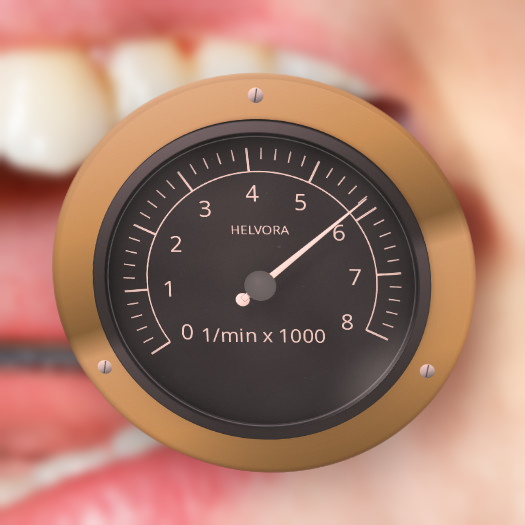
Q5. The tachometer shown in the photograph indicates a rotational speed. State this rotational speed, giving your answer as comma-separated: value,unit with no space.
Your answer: 5800,rpm
